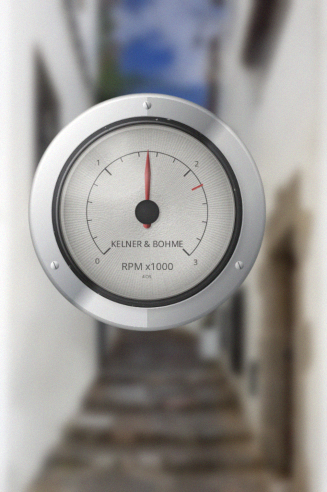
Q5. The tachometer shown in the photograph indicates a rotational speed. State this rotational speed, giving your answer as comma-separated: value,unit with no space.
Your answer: 1500,rpm
